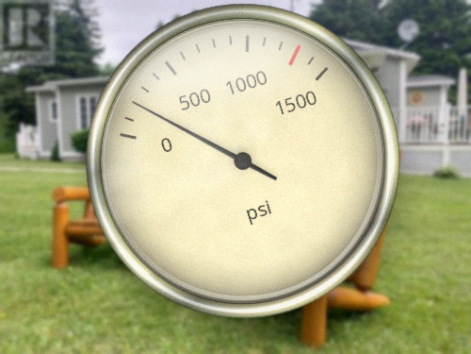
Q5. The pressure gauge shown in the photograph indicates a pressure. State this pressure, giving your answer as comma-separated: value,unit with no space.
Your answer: 200,psi
